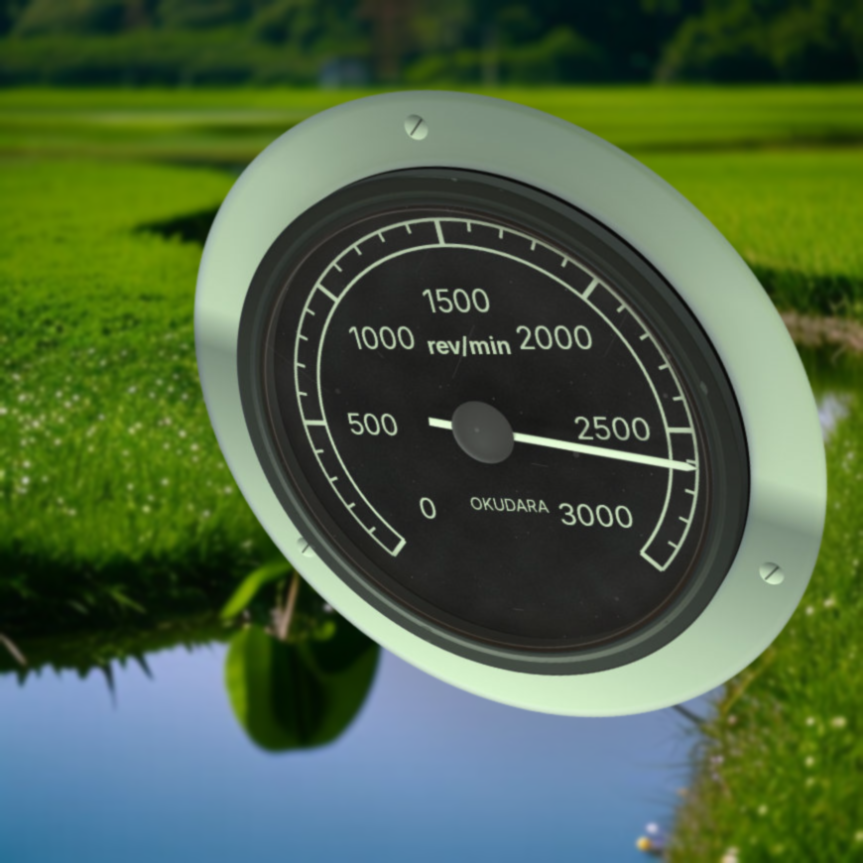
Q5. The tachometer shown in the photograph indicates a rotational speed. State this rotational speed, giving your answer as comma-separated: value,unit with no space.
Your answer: 2600,rpm
